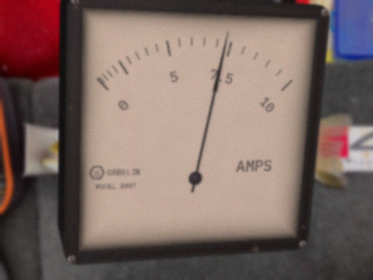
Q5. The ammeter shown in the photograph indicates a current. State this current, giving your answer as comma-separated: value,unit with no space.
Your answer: 7.25,A
